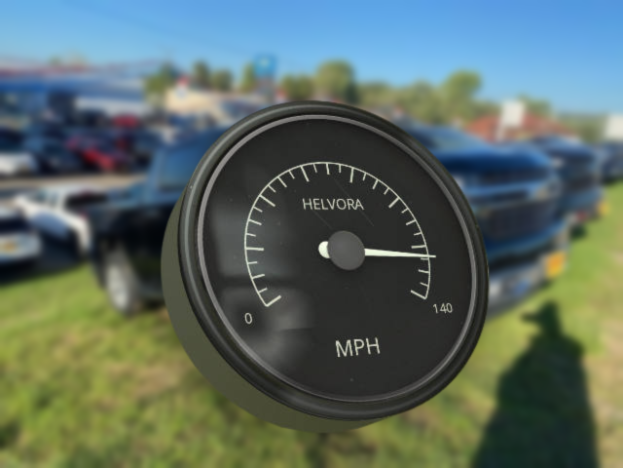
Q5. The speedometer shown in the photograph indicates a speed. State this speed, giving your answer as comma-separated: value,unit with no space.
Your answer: 125,mph
